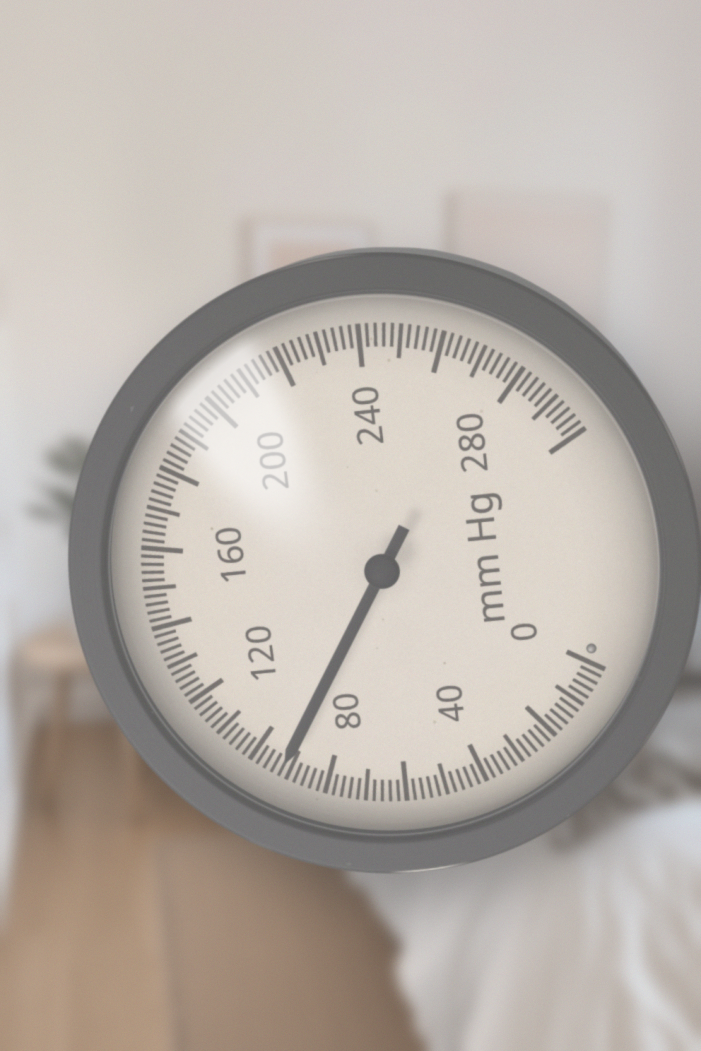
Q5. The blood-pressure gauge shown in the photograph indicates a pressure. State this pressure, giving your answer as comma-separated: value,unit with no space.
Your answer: 92,mmHg
